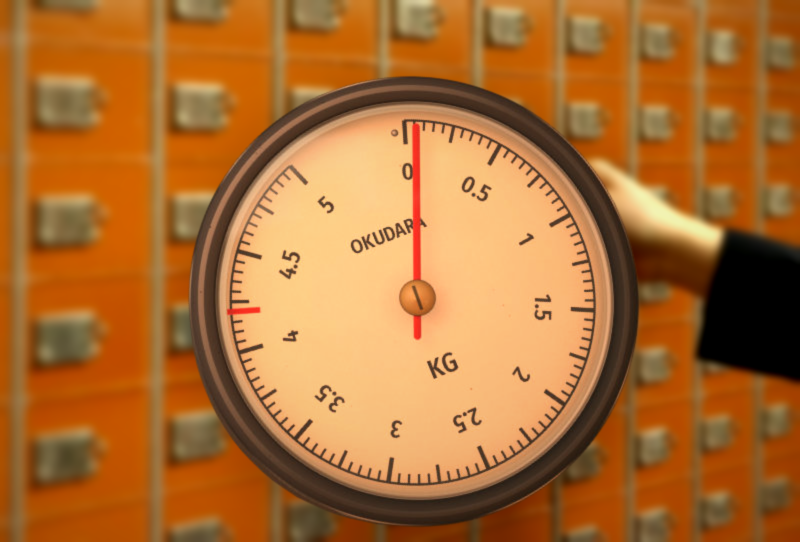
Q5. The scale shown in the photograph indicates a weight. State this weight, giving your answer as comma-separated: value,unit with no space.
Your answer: 0.05,kg
